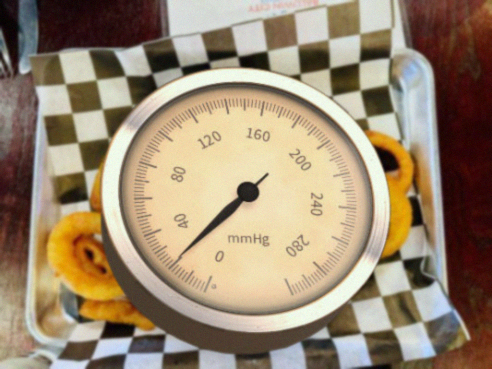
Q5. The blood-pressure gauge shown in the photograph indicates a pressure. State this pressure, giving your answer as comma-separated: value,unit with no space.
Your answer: 20,mmHg
